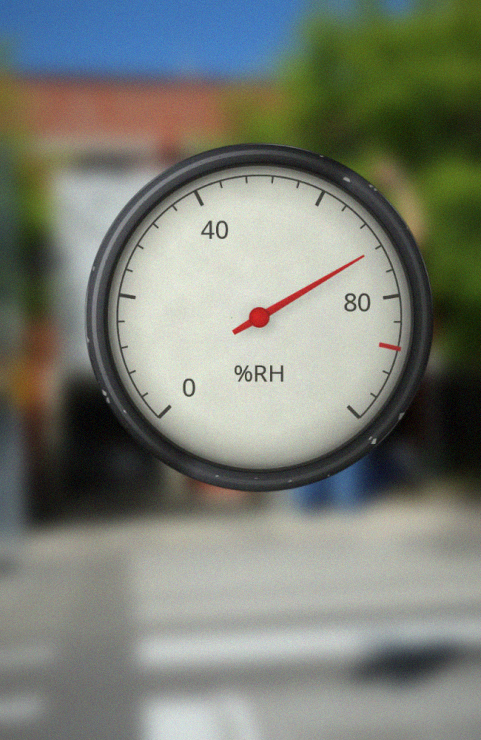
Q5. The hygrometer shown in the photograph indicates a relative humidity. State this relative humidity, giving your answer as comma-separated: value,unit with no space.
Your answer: 72,%
